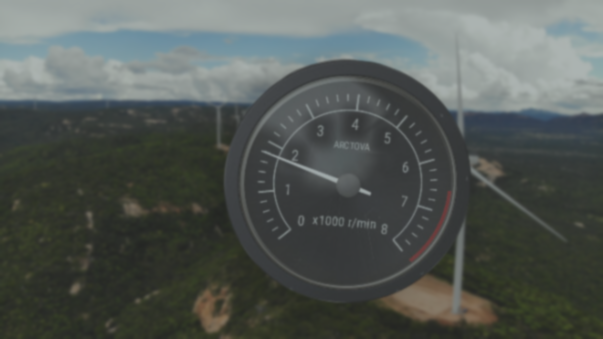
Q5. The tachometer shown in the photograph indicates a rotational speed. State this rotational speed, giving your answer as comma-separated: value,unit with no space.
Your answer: 1800,rpm
